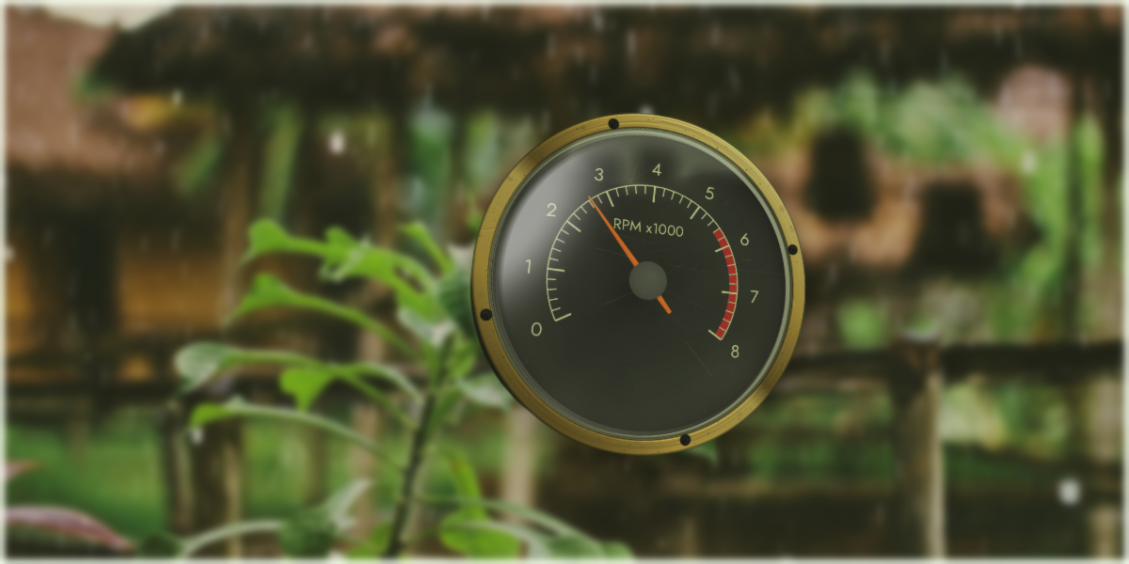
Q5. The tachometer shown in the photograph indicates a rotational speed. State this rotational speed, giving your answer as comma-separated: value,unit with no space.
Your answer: 2600,rpm
